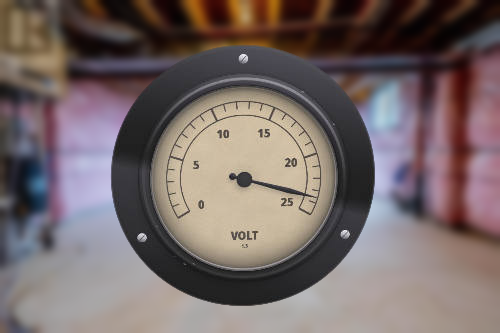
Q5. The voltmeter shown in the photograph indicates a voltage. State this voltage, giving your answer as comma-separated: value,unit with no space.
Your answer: 23.5,V
